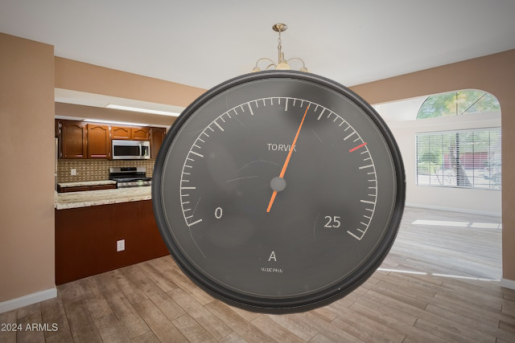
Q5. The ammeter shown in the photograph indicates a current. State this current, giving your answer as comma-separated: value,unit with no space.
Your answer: 14,A
